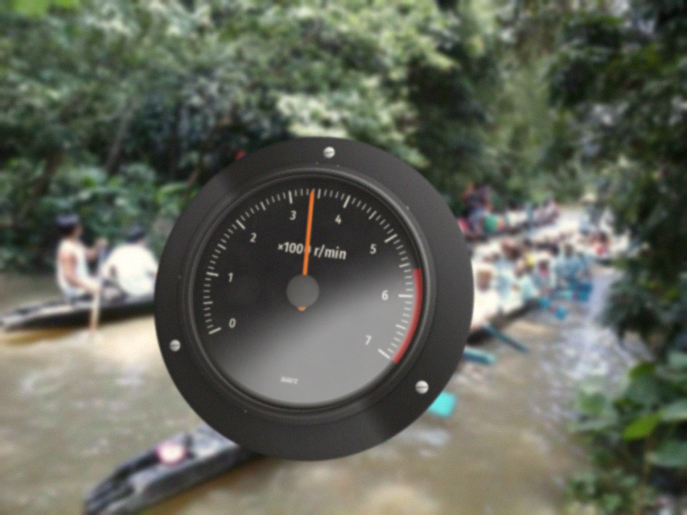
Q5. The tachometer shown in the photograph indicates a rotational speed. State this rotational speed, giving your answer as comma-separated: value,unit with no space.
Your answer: 3400,rpm
